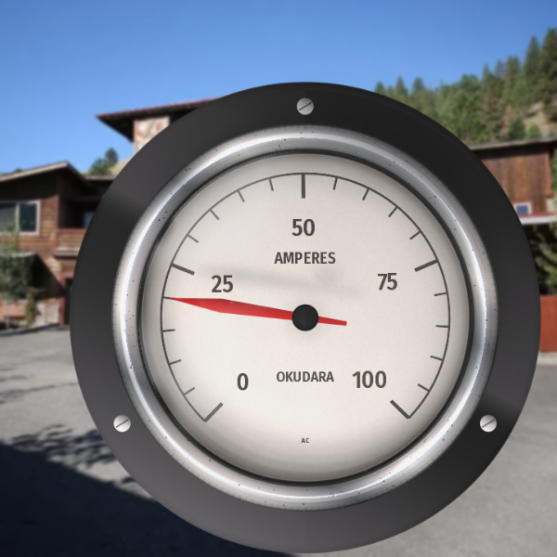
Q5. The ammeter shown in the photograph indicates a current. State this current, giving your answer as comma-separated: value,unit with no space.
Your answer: 20,A
